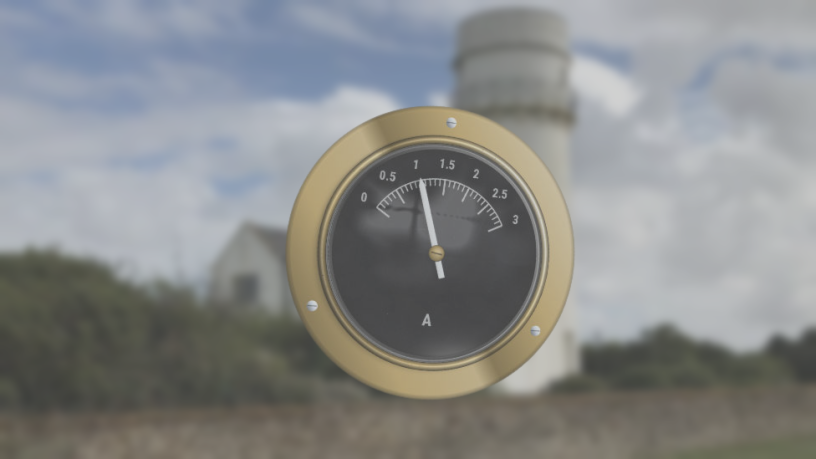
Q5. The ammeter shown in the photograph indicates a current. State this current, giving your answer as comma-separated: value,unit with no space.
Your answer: 1,A
